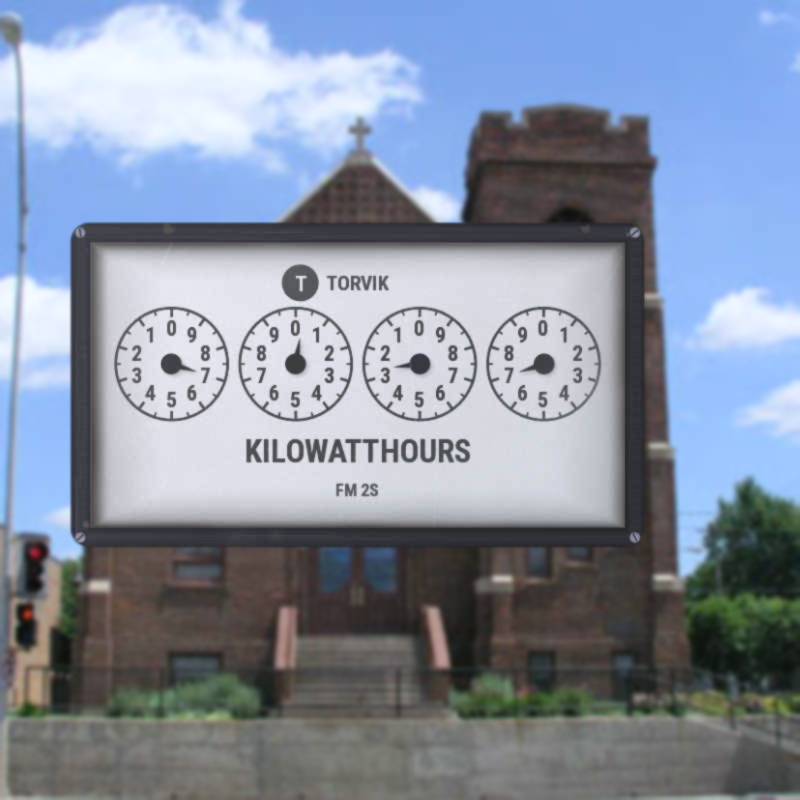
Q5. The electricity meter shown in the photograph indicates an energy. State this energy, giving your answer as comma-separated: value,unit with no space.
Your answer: 7027,kWh
